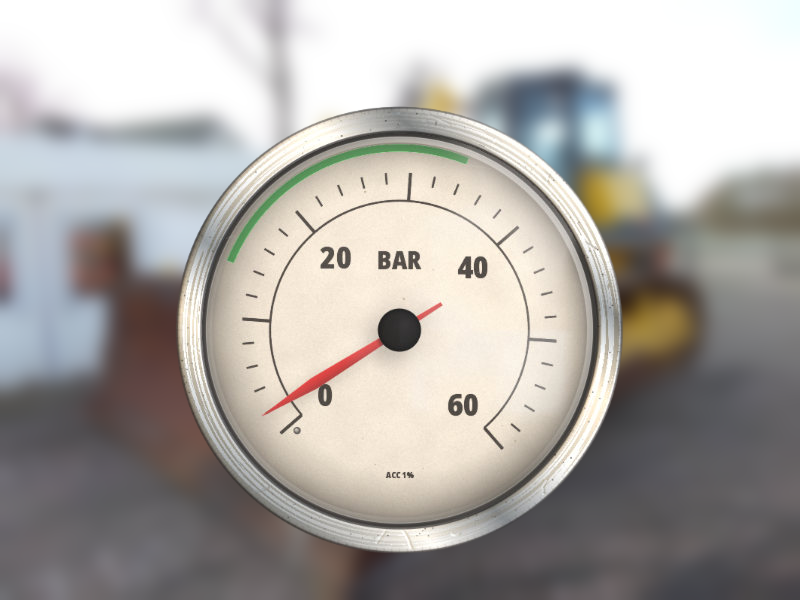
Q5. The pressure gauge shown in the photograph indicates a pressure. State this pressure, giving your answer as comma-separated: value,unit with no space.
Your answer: 2,bar
